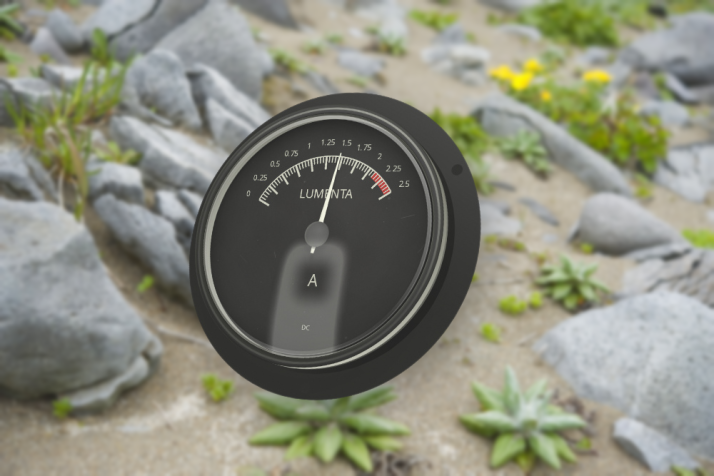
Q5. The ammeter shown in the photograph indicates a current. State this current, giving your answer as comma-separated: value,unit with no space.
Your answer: 1.5,A
